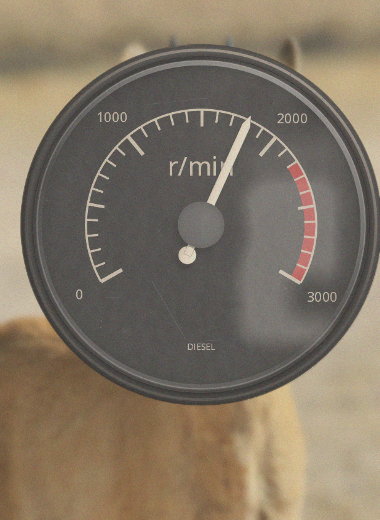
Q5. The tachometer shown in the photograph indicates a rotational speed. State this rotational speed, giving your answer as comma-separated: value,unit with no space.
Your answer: 1800,rpm
